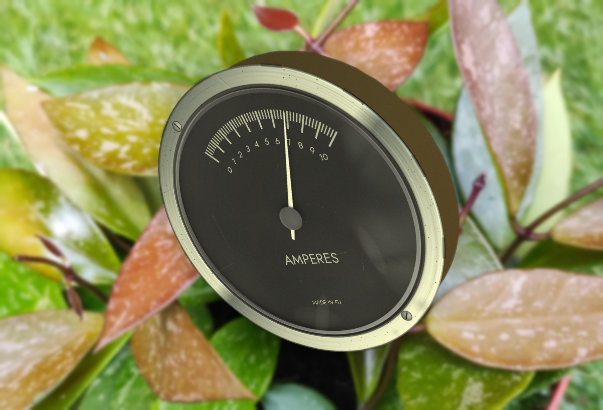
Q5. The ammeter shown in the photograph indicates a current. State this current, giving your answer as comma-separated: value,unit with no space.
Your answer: 7,A
